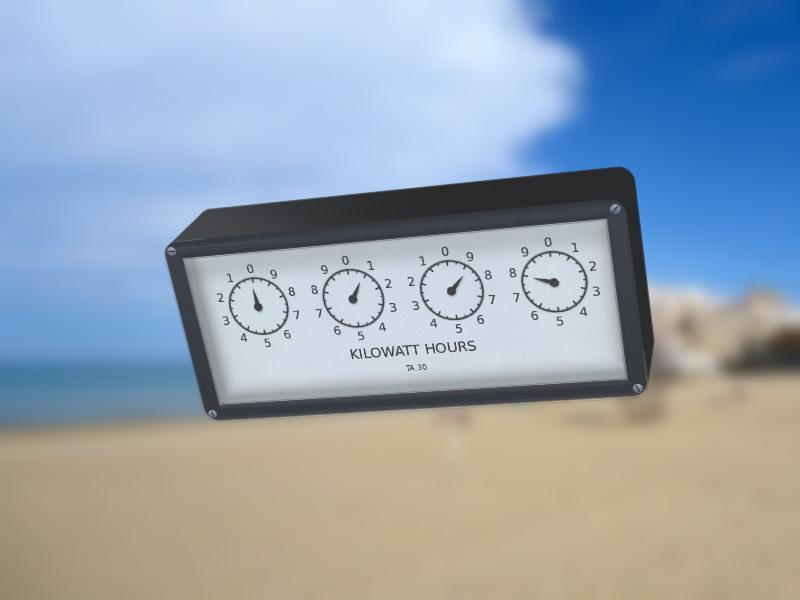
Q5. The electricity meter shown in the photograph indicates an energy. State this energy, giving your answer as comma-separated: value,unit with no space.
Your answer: 88,kWh
